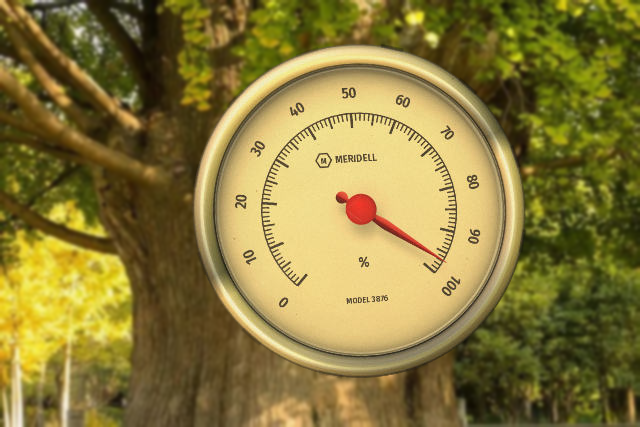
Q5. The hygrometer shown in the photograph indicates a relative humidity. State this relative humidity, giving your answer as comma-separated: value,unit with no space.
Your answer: 97,%
